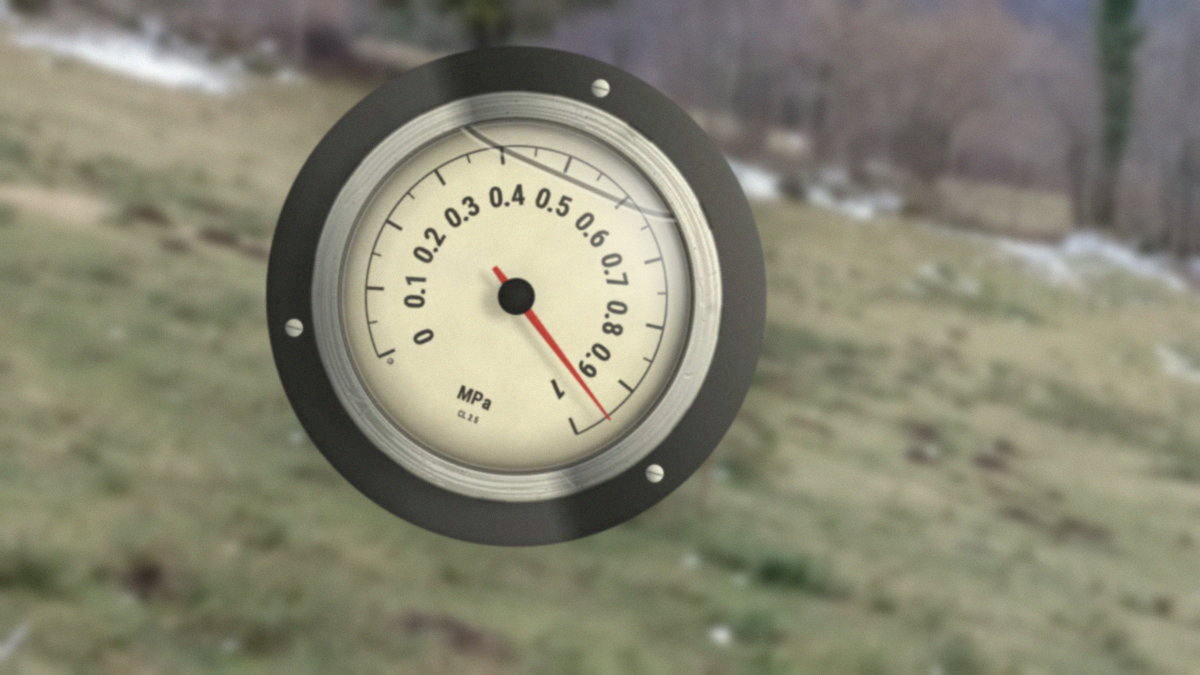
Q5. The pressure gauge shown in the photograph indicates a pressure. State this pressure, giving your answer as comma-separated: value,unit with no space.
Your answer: 0.95,MPa
